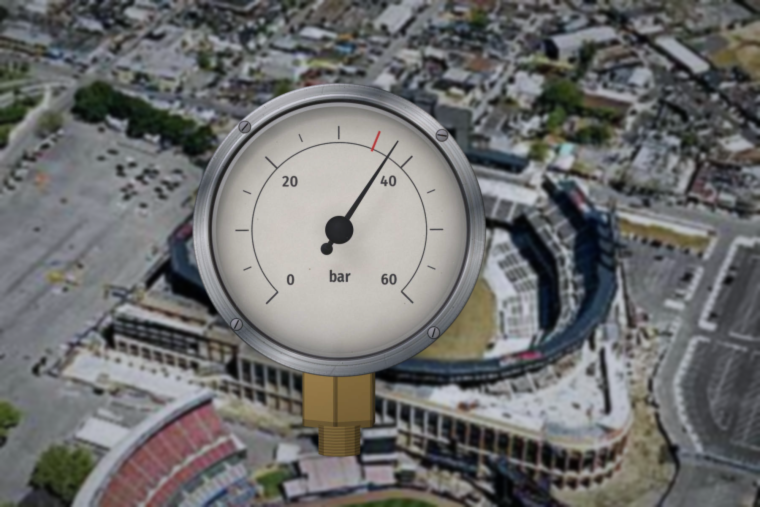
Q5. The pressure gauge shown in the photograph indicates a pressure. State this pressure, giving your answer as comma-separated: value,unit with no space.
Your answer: 37.5,bar
